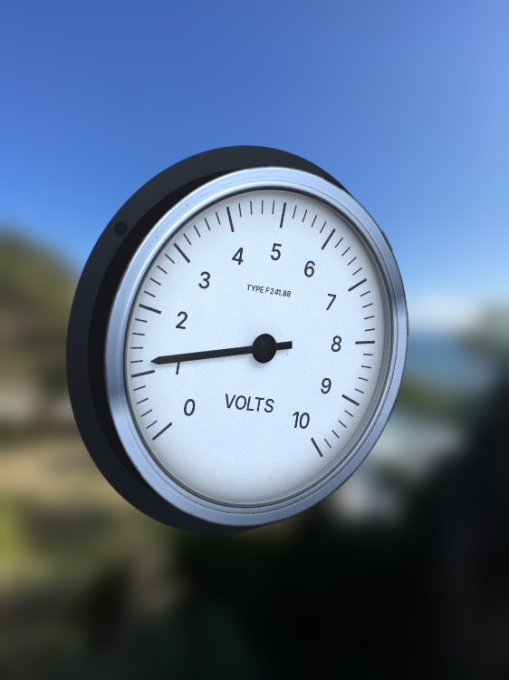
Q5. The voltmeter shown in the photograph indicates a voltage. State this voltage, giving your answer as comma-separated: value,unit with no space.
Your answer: 1.2,V
